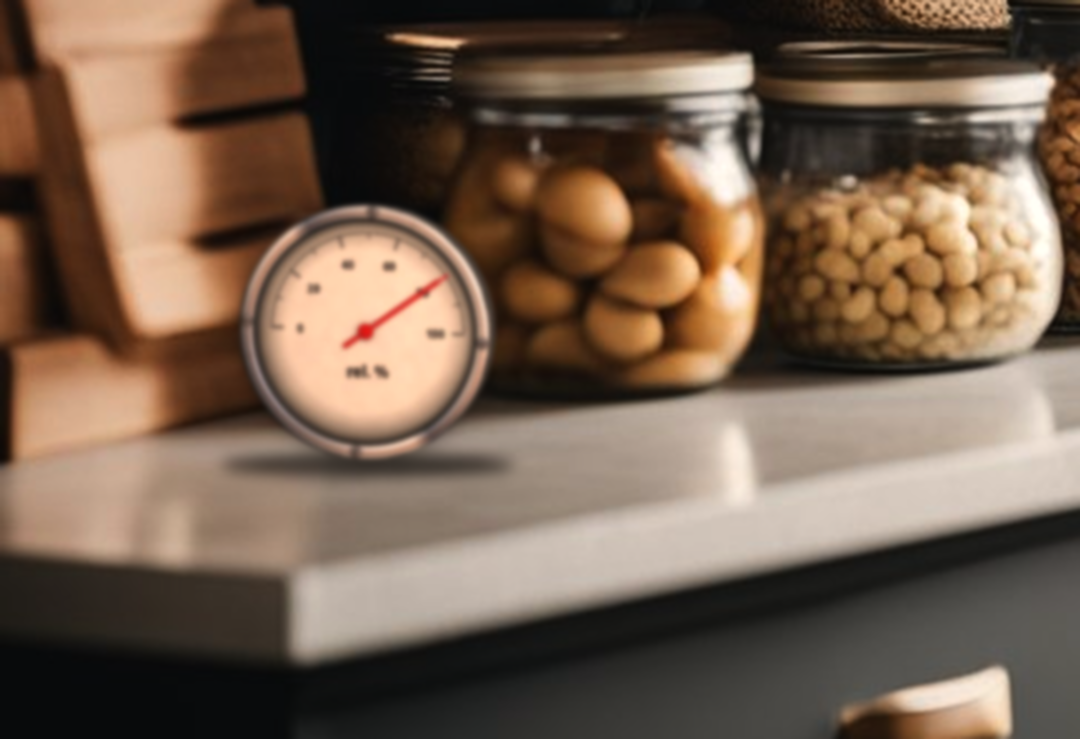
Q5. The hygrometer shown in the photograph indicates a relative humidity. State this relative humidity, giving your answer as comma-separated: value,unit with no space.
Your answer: 80,%
